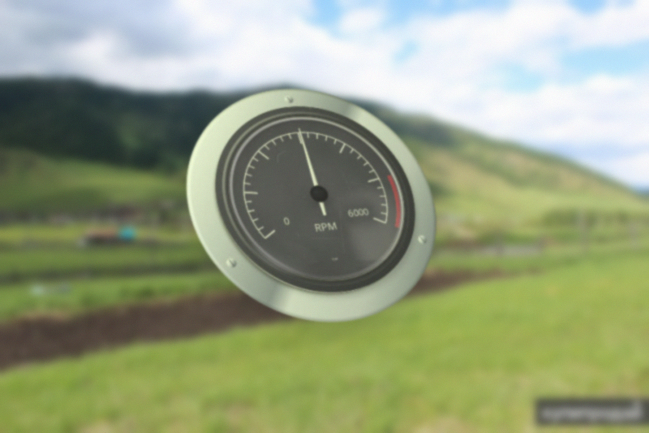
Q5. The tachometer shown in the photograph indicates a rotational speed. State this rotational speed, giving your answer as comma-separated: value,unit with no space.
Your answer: 3000,rpm
